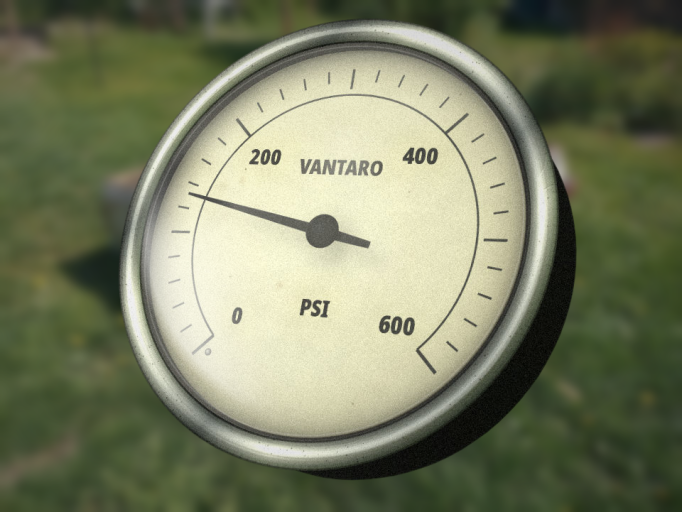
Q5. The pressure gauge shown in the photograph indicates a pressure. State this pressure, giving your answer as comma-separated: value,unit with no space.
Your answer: 130,psi
